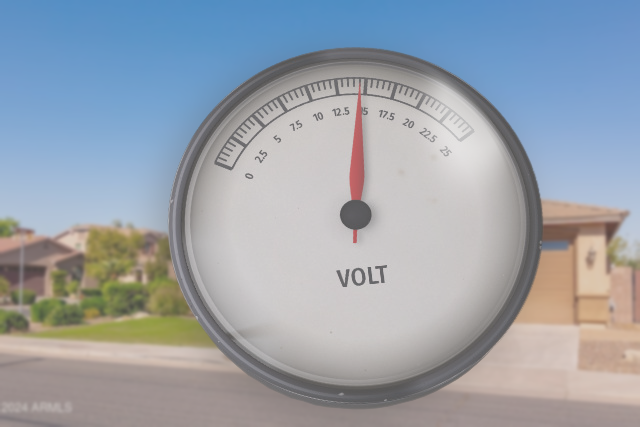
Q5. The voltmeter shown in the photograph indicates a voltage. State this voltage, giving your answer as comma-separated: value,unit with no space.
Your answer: 14.5,V
